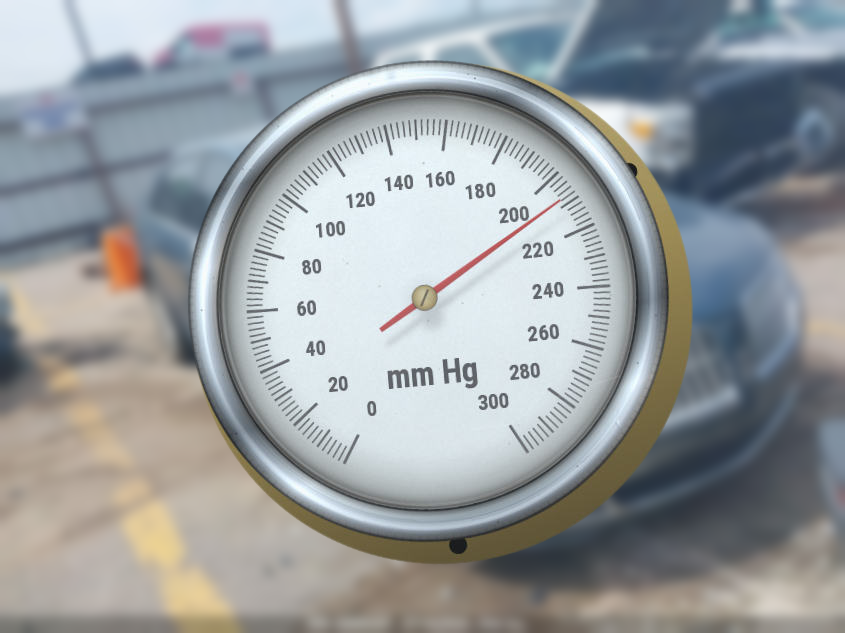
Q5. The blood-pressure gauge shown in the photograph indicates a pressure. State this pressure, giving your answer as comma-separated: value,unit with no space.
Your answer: 208,mmHg
